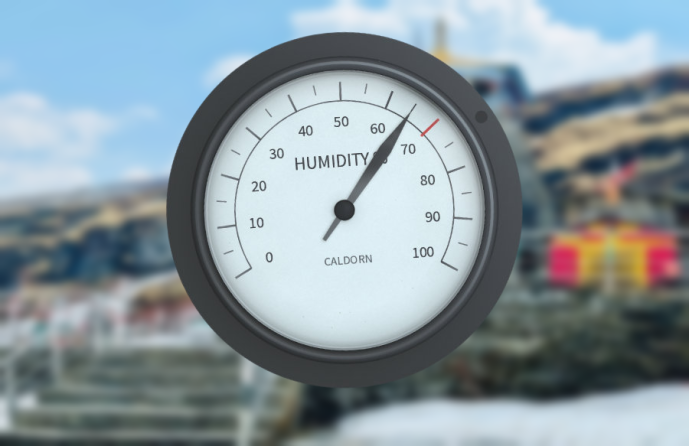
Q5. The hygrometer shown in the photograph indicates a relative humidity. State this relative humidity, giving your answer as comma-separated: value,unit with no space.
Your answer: 65,%
